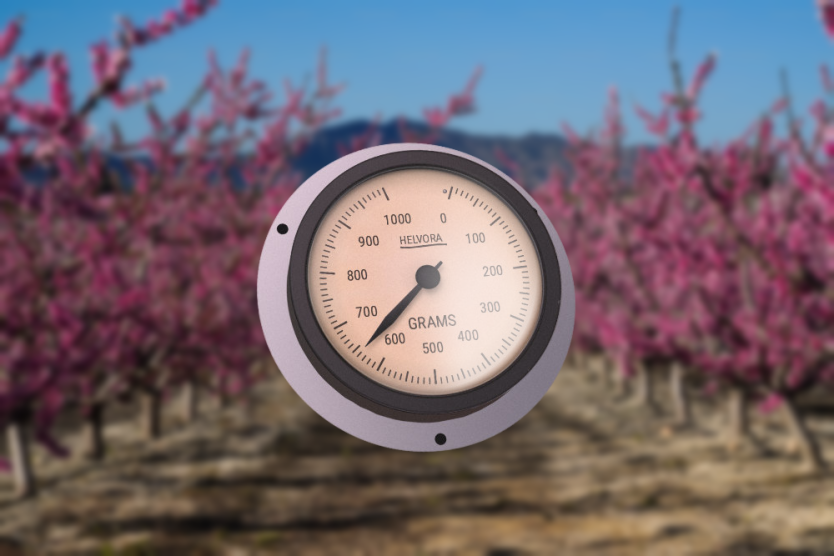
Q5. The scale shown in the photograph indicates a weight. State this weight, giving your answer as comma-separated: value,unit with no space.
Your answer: 640,g
